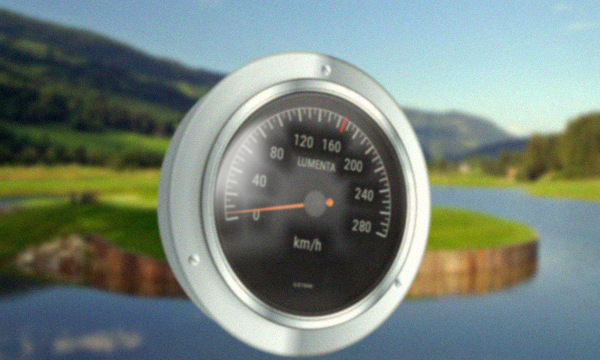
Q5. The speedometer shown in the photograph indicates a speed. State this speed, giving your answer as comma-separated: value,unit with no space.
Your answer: 5,km/h
